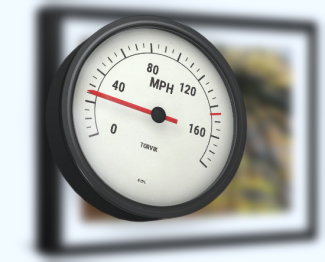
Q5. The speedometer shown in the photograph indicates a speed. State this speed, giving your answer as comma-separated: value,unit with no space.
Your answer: 25,mph
